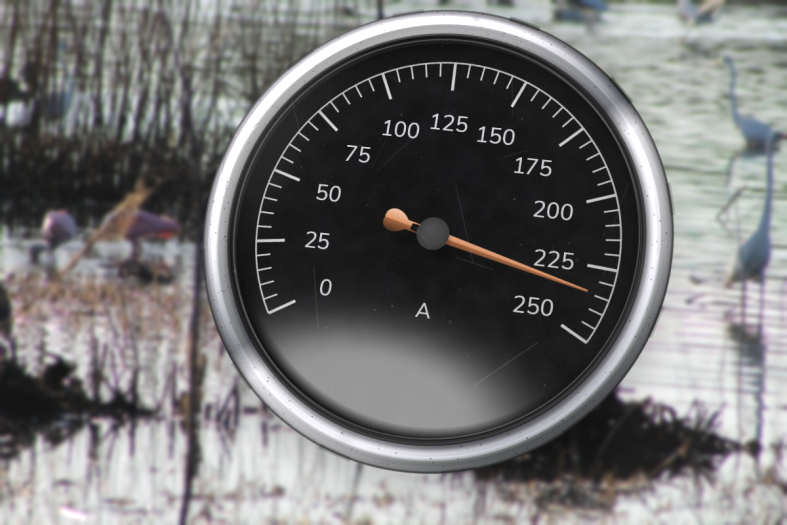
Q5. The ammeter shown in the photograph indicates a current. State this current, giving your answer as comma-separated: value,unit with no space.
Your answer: 235,A
